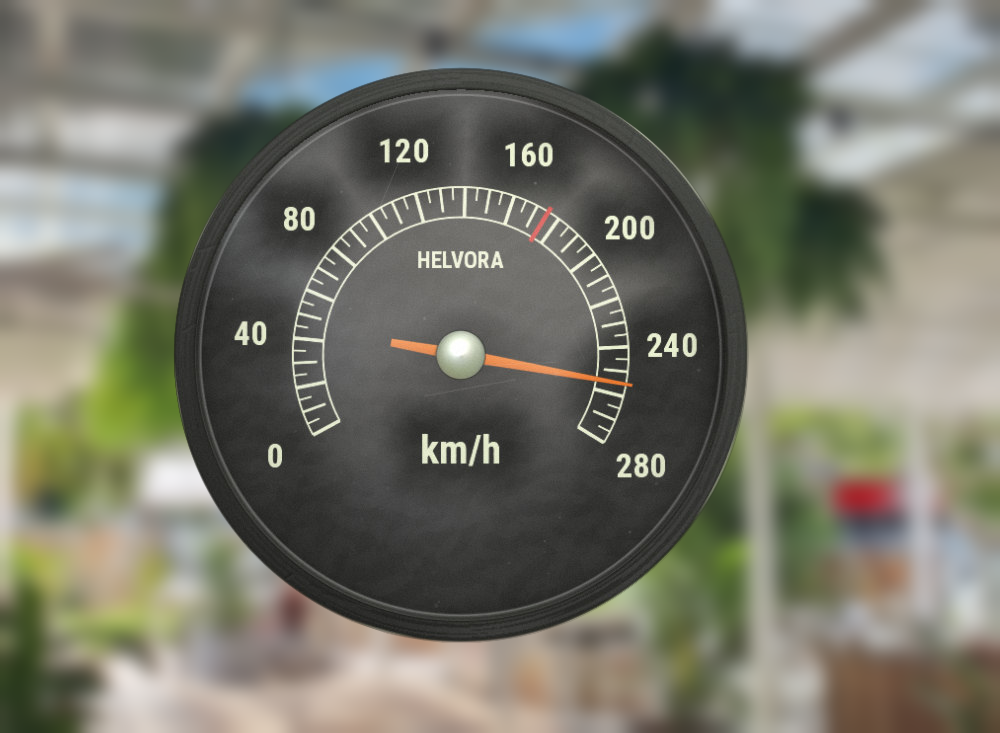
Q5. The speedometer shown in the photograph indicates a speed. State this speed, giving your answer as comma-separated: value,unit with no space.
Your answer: 255,km/h
